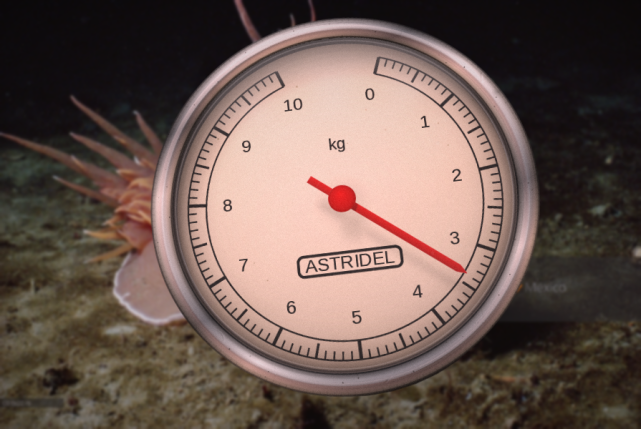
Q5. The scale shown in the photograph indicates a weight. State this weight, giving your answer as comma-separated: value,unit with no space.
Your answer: 3.4,kg
